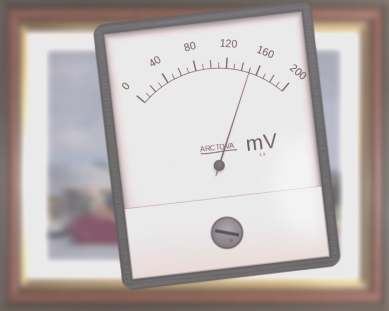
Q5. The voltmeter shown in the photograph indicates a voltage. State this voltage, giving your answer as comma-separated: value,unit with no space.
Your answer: 150,mV
